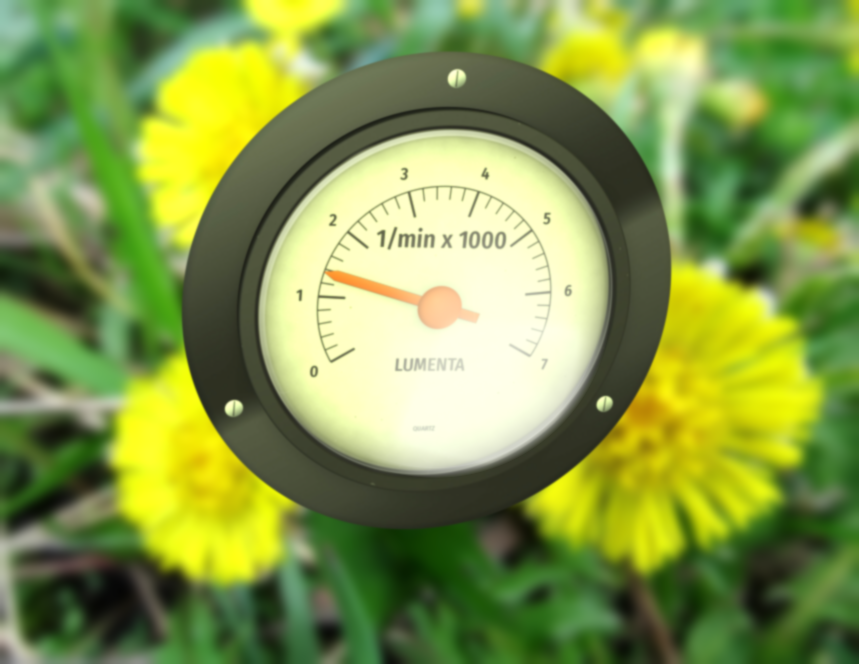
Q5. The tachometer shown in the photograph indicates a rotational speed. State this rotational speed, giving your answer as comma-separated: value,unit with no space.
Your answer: 1400,rpm
